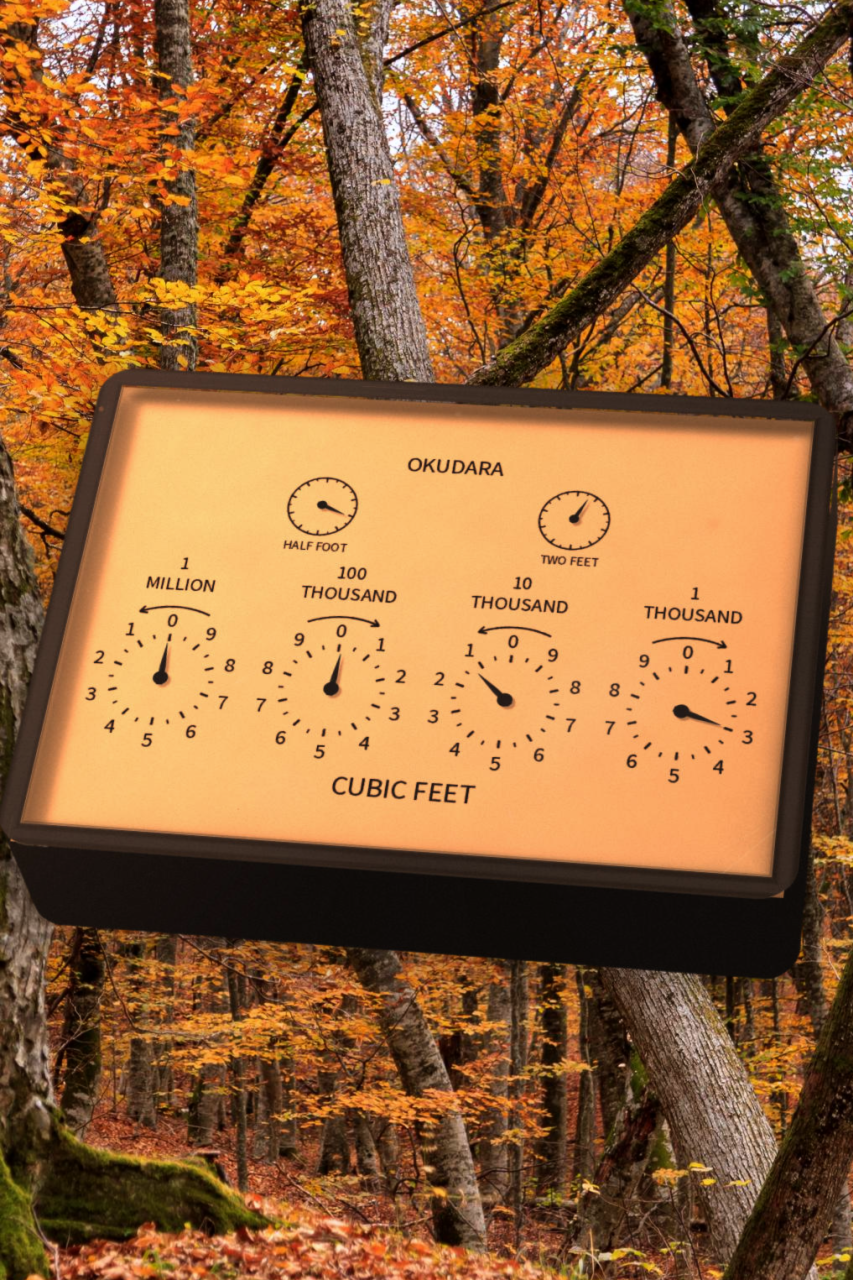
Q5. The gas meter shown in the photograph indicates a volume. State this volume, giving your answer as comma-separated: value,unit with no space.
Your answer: 1300,ft³
